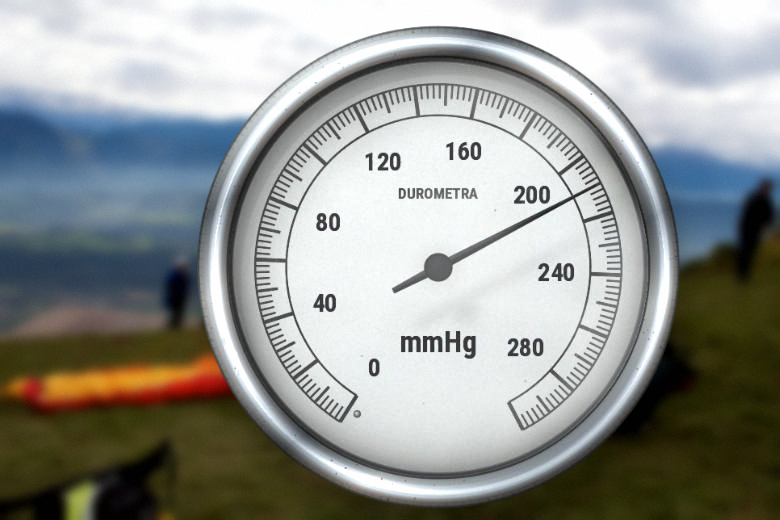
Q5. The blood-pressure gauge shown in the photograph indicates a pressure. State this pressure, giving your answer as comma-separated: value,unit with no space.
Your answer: 210,mmHg
